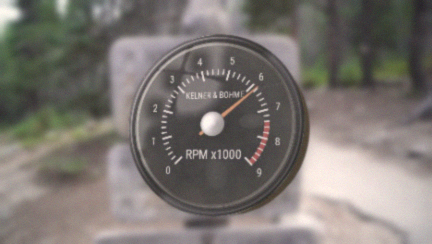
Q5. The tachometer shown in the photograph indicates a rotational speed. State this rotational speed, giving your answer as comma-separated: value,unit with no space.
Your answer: 6200,rpm
